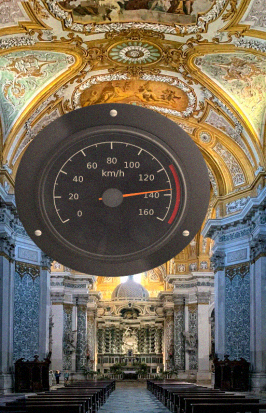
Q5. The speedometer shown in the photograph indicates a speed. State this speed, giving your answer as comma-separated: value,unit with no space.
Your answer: 135,km/h
